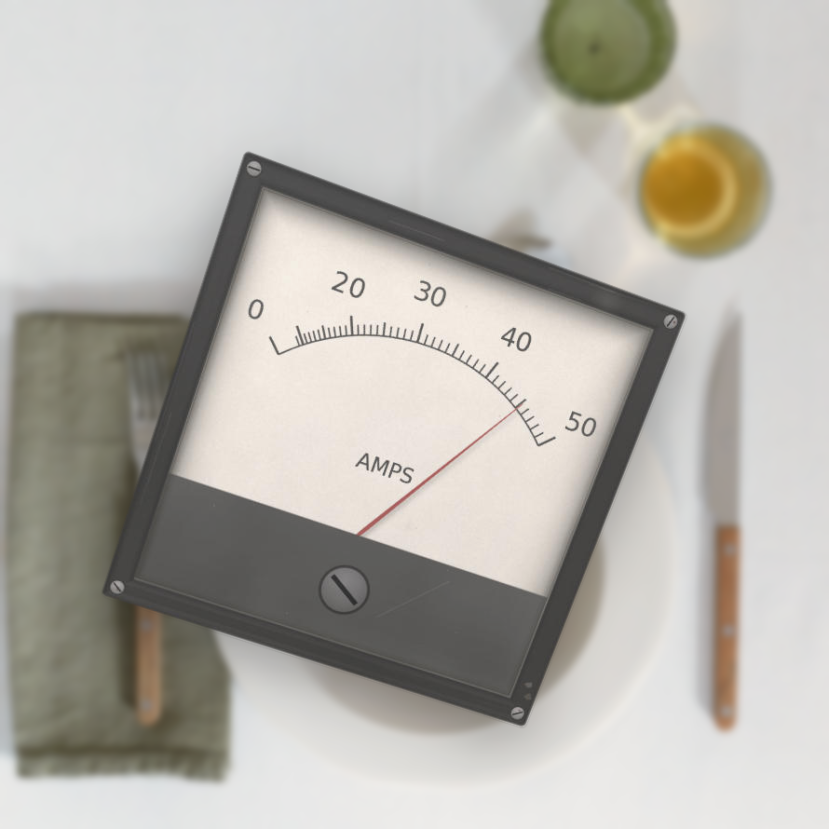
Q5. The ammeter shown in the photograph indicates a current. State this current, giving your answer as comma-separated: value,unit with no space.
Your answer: 45,A
